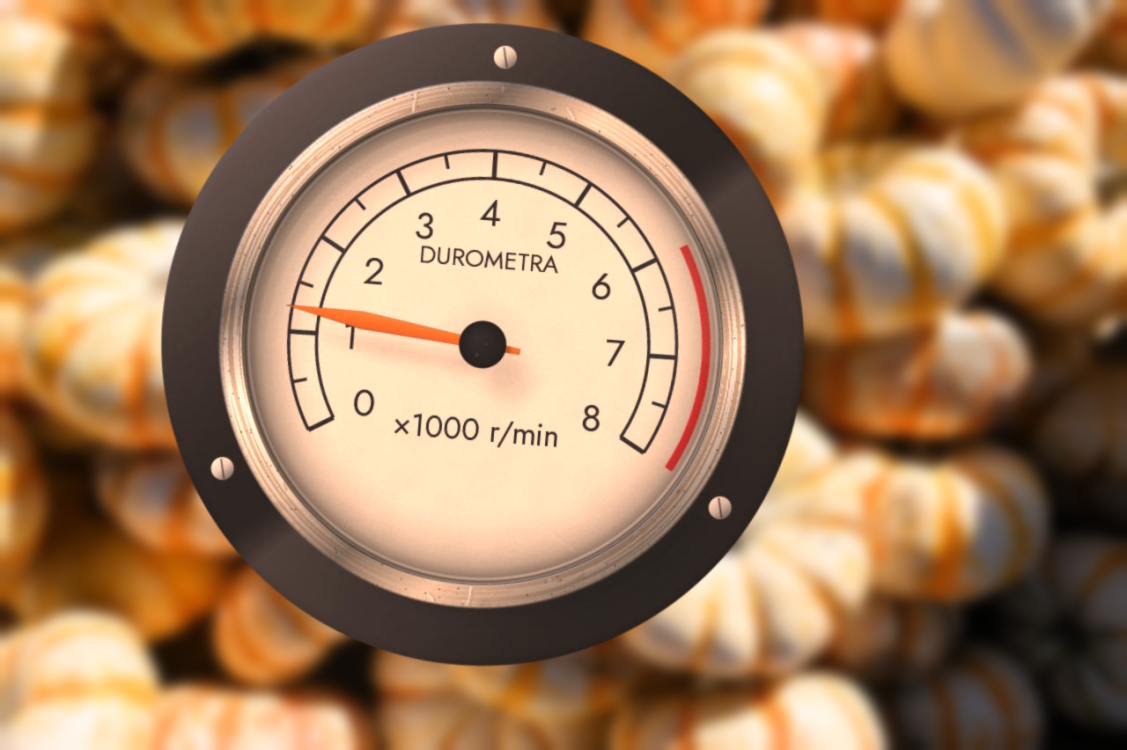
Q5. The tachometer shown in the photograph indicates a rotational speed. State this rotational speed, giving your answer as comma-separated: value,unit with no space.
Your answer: 1250,rpm
